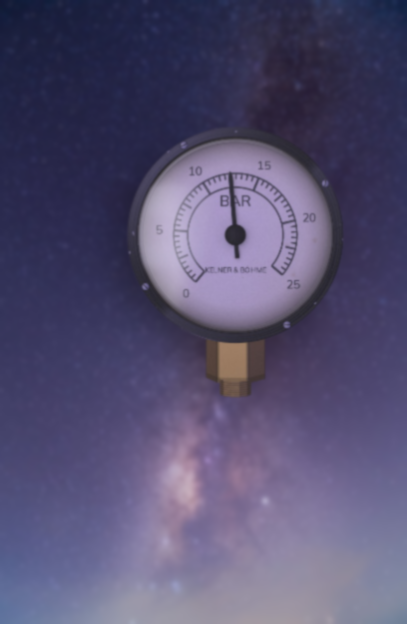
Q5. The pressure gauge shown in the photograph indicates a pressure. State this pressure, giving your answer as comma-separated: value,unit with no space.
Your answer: 12.5,bar
